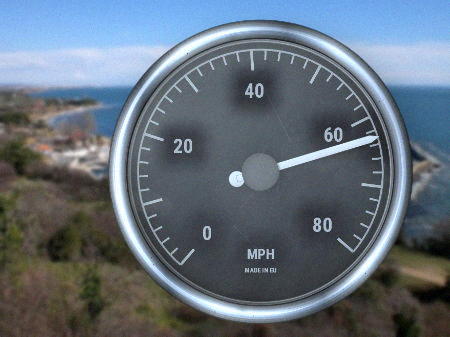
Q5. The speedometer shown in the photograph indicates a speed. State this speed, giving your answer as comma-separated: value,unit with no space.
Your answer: 63,mph
